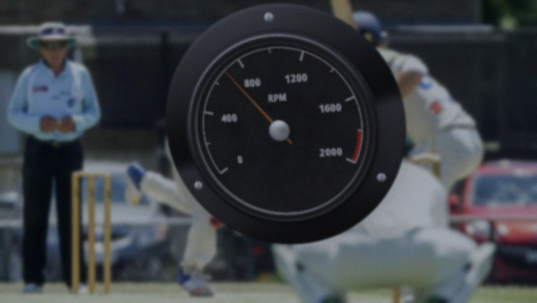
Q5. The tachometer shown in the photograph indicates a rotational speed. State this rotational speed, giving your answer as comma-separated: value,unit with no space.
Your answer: 700,rpm
